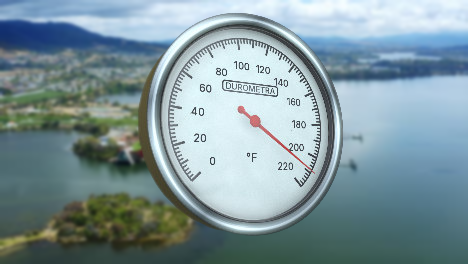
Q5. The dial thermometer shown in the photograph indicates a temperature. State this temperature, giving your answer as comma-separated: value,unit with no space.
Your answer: 210,°F
